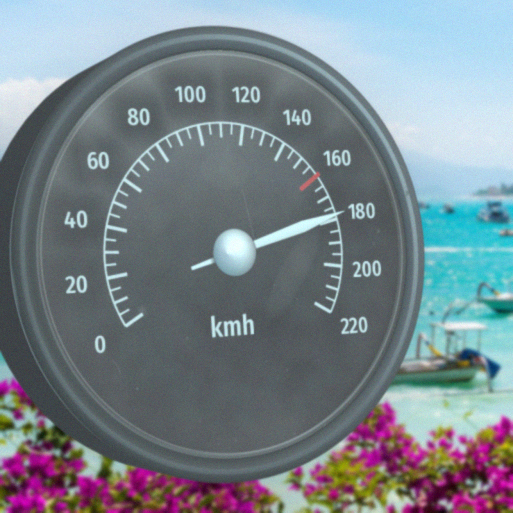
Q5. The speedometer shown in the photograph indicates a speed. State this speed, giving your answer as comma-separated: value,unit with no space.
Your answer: 177.5,km/h
